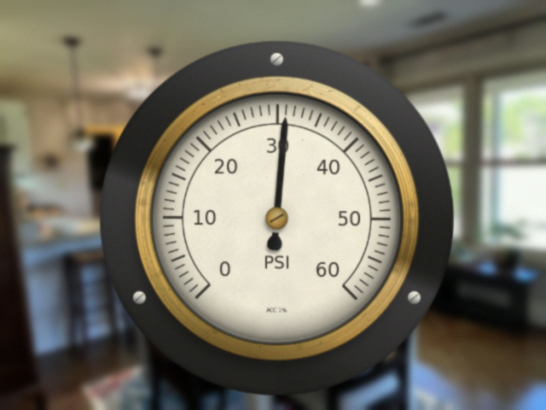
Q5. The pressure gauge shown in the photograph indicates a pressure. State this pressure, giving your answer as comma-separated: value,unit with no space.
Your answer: 31,psi
